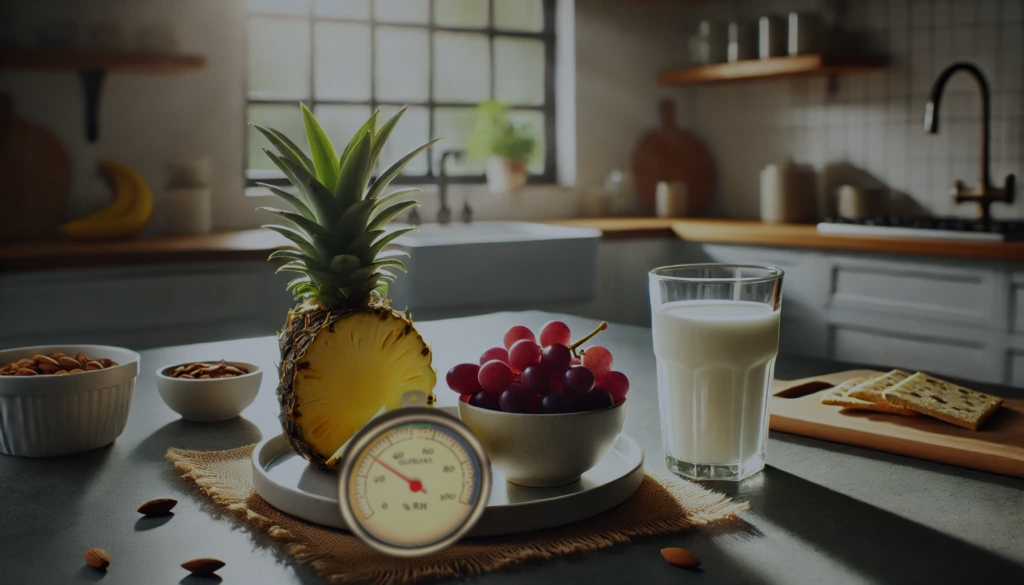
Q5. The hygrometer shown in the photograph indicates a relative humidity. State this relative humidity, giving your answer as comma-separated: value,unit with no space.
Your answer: 30,%
